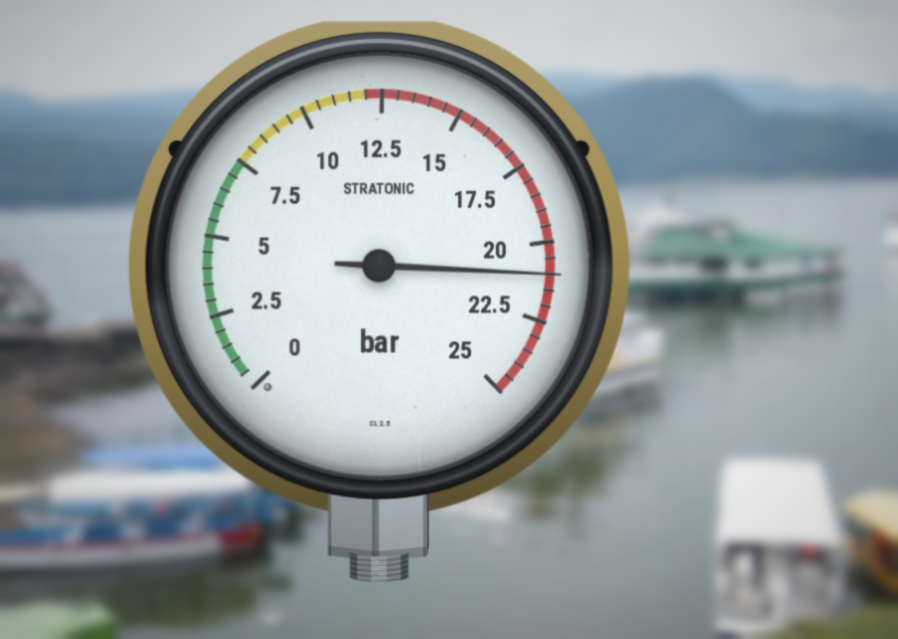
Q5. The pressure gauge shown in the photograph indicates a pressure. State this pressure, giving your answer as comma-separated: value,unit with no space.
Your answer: 21,bar
